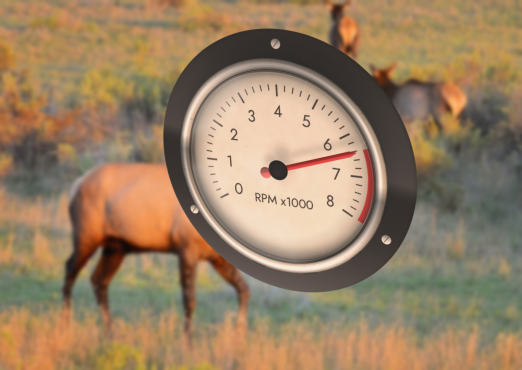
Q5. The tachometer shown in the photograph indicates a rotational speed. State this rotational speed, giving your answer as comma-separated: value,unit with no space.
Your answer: 6400,rpm
